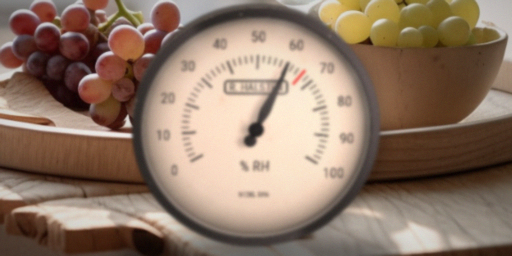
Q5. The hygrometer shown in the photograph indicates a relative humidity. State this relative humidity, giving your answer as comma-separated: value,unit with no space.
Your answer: 60,%
